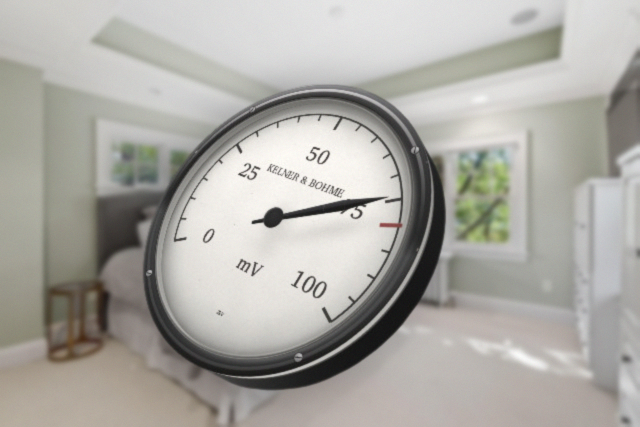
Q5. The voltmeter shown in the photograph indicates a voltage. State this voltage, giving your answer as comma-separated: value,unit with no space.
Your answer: 75,mV
